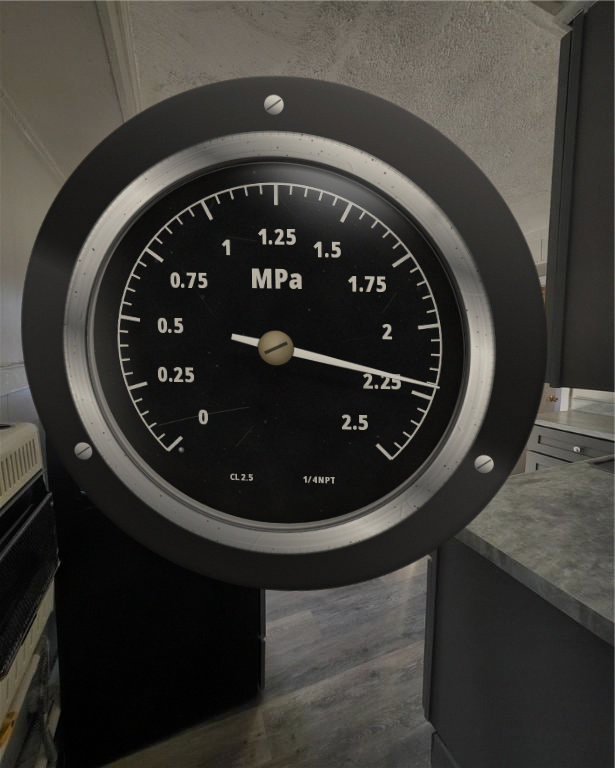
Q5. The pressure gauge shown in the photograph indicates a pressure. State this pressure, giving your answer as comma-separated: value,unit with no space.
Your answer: 2.2,MPa
